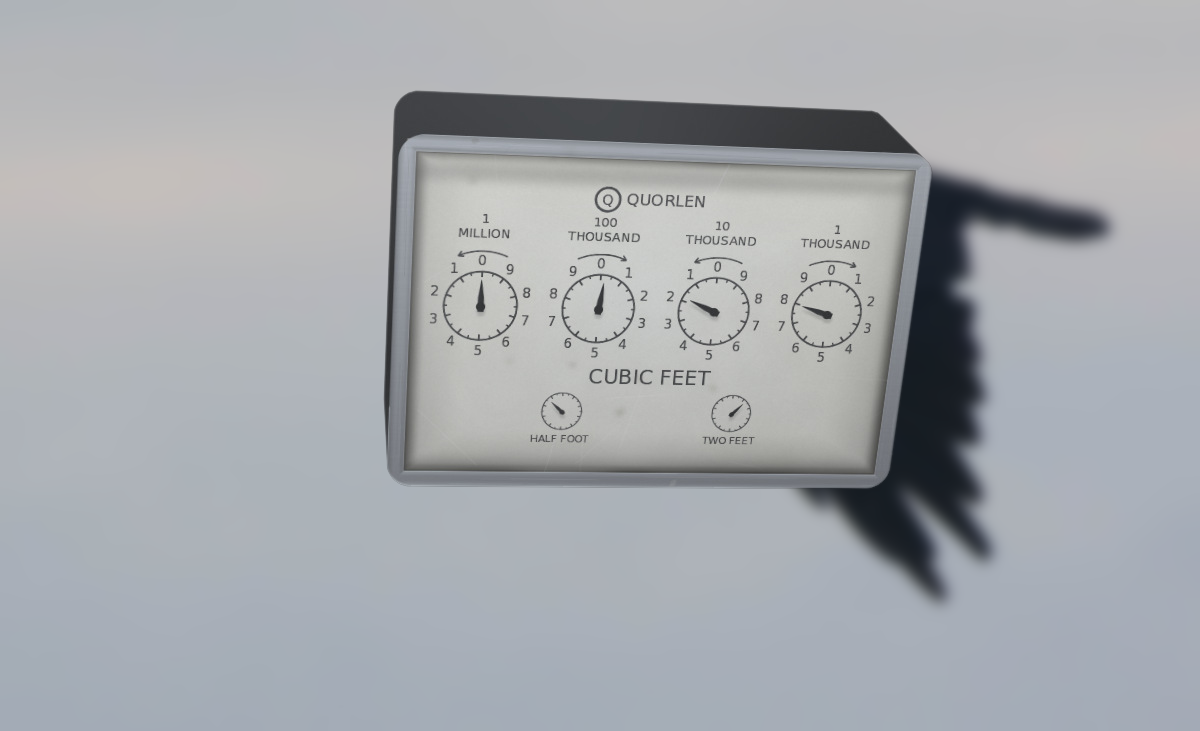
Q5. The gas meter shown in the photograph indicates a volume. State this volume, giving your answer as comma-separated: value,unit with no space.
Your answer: 1800,ft³
